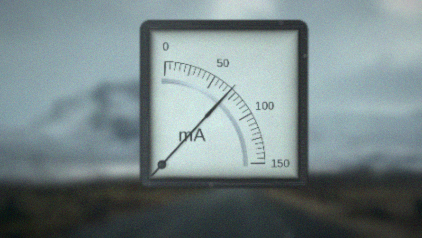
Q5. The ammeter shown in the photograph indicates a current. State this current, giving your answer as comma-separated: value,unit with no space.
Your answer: 70,mA
